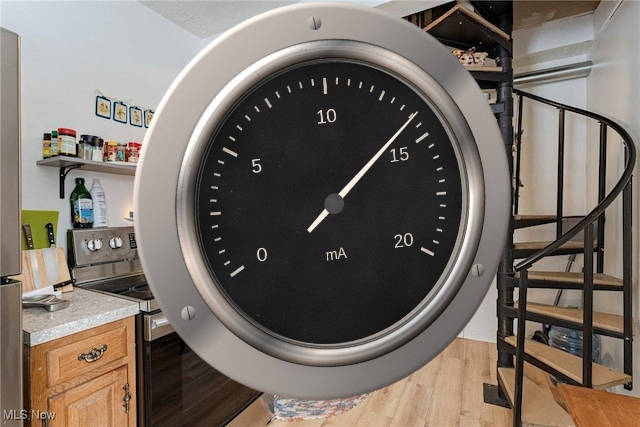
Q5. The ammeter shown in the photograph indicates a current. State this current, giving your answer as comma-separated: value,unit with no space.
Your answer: 14,mA
